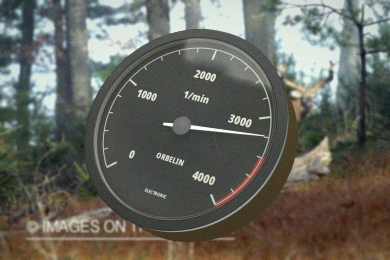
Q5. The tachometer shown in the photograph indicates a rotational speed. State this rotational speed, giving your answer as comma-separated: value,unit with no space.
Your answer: 3200,rpm
